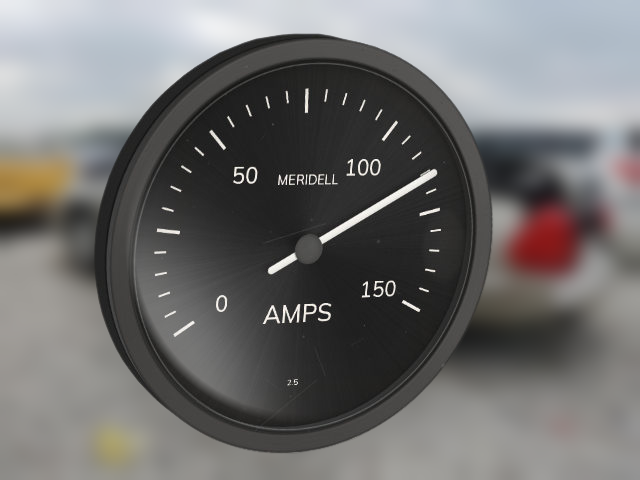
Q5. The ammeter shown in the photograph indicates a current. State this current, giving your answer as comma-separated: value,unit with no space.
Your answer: 115,A
